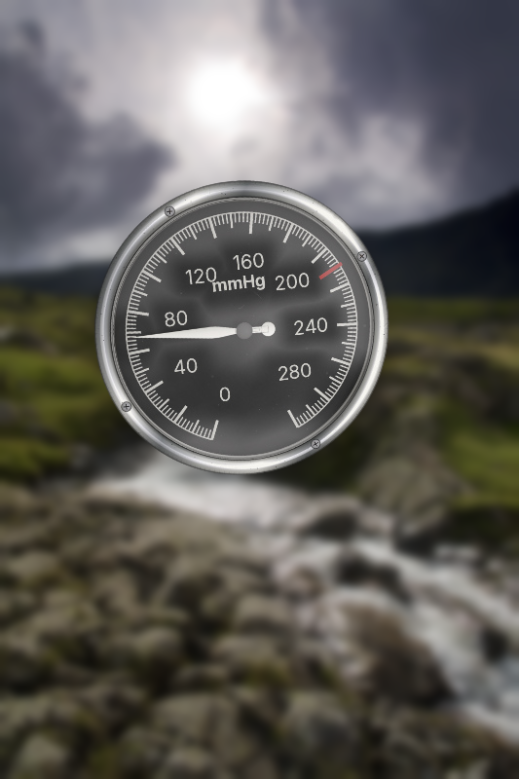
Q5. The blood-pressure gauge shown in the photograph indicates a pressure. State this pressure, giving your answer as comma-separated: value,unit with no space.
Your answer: 68,mmHg
